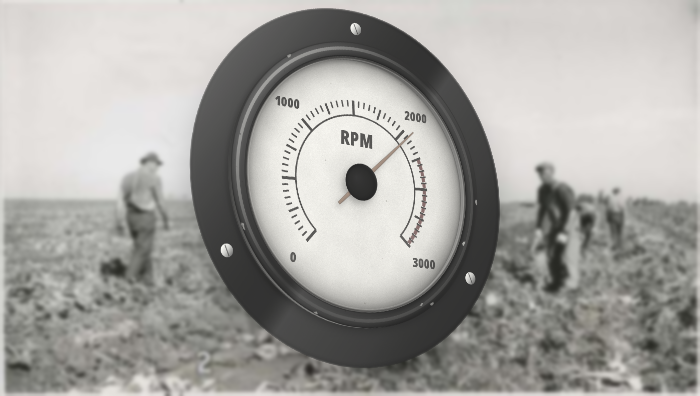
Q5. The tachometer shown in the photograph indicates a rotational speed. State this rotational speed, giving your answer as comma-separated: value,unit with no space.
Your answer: 2050,rpm
